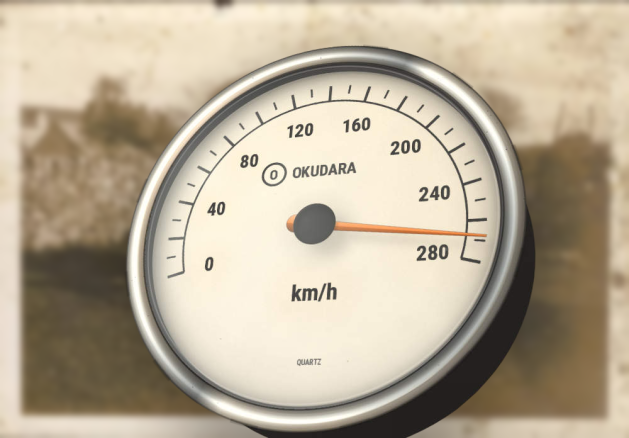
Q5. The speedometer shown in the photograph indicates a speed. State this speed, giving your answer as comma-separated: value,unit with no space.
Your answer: 270,km/h
